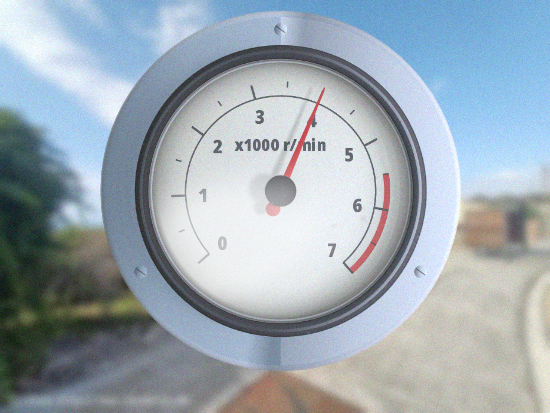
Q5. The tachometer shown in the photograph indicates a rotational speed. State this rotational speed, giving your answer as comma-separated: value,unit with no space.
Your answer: 4000,rpm
